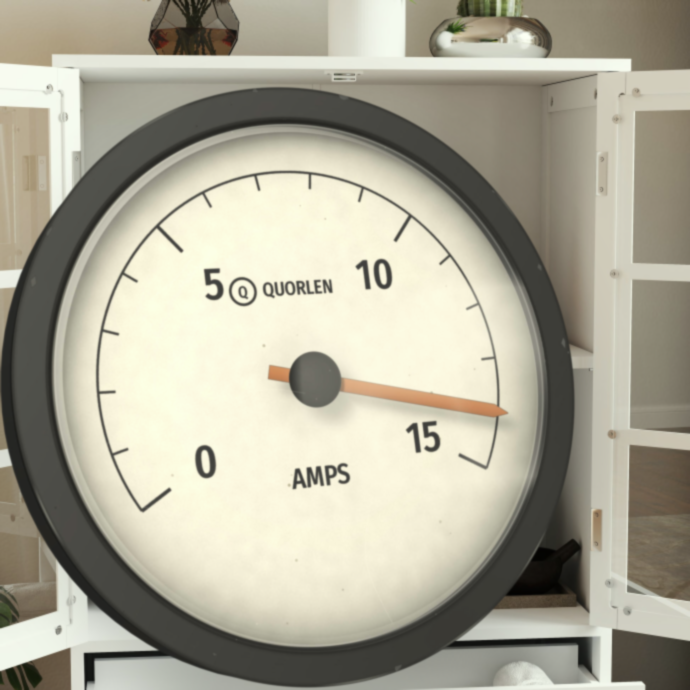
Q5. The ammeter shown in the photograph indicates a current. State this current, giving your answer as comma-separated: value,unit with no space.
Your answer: 14,A
